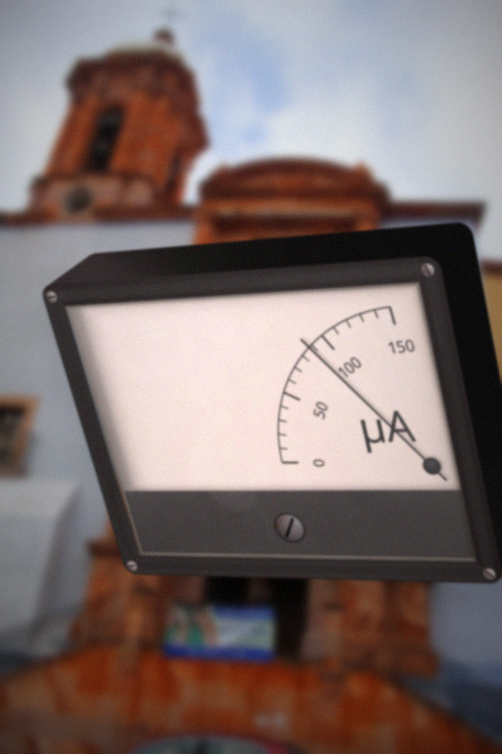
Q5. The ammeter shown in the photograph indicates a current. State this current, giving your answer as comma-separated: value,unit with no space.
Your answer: 90,µA
